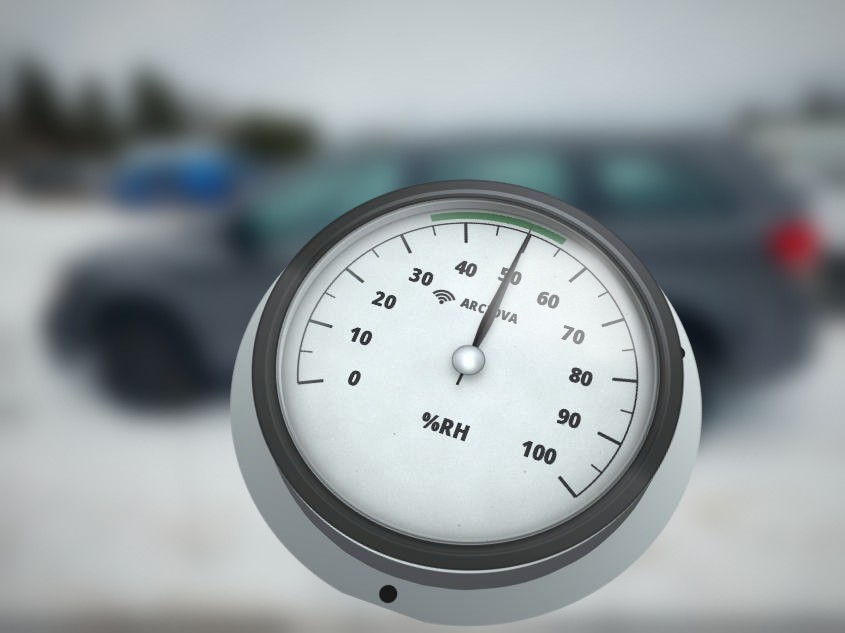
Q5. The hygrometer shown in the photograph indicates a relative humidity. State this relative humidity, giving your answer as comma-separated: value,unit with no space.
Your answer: 50,%
